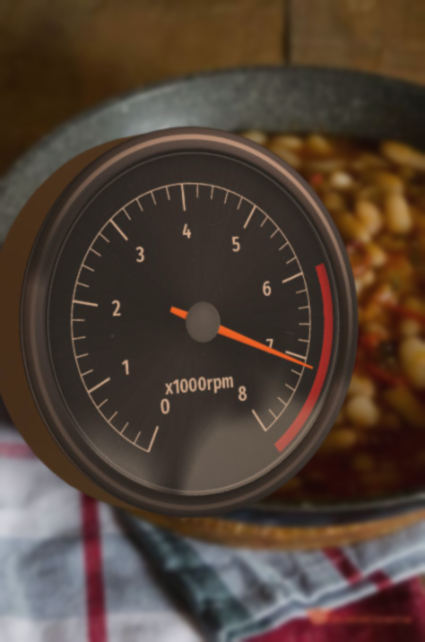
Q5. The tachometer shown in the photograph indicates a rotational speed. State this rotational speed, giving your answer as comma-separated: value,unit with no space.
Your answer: 7100,rpm
